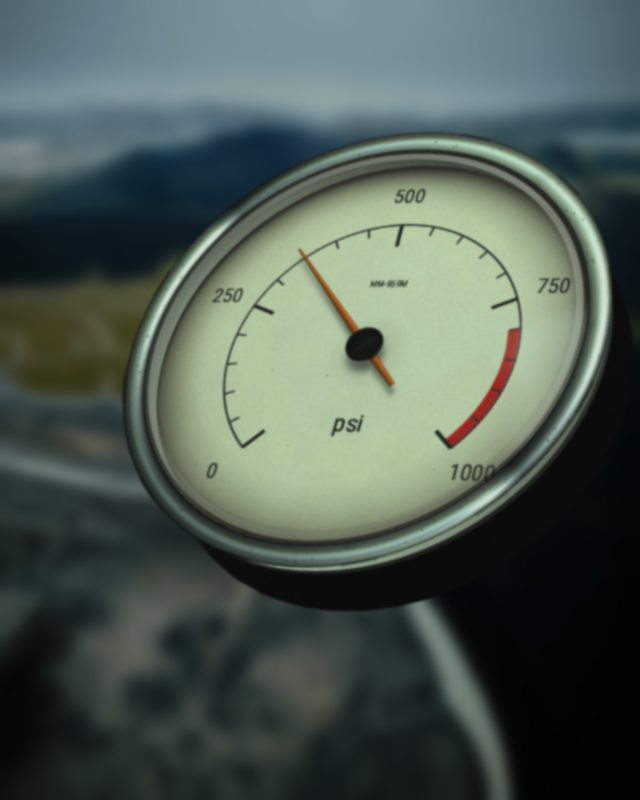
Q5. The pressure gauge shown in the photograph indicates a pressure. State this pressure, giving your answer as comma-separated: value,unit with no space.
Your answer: 350,psi
